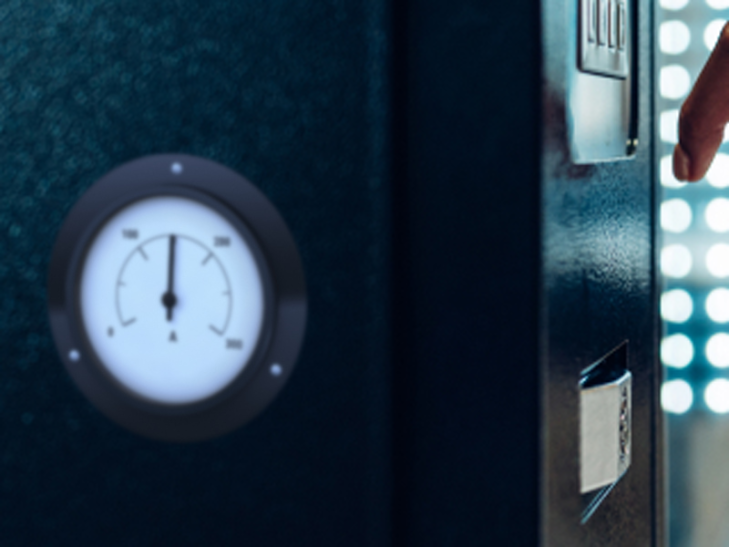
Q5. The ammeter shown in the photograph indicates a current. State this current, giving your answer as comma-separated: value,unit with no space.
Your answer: 150,A
